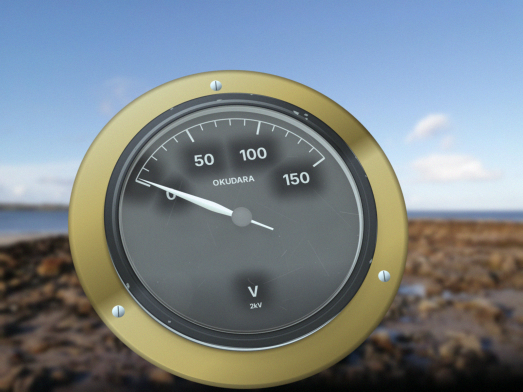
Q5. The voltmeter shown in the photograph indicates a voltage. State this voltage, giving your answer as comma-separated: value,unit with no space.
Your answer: 0,V
